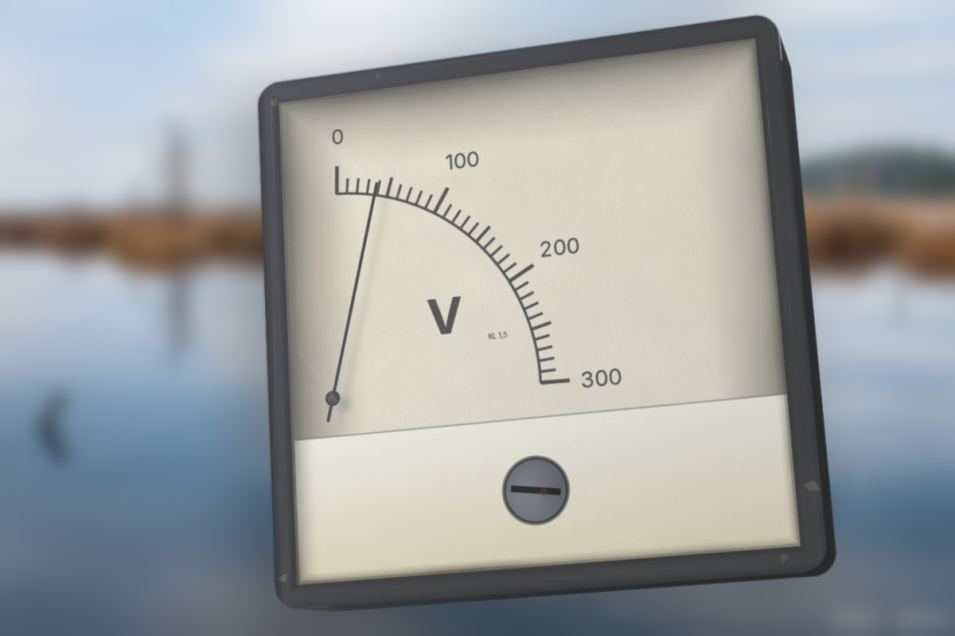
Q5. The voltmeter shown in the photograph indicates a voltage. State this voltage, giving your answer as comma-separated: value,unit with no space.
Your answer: 40,V
